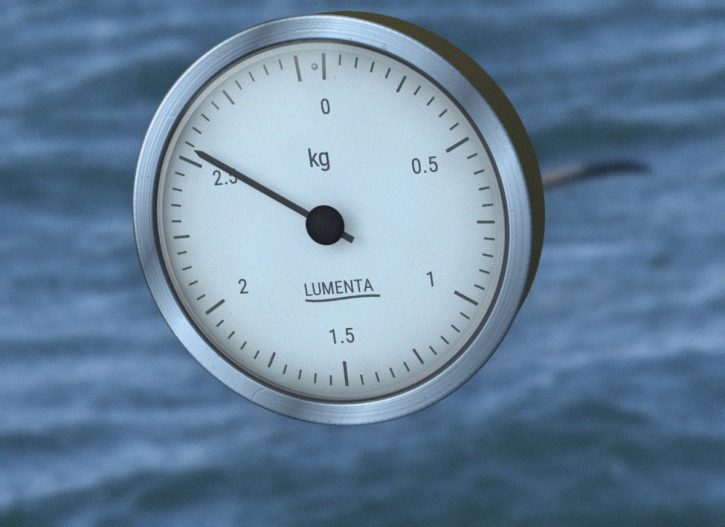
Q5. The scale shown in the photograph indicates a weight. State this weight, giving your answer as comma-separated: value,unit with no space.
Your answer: 2.55,kg
